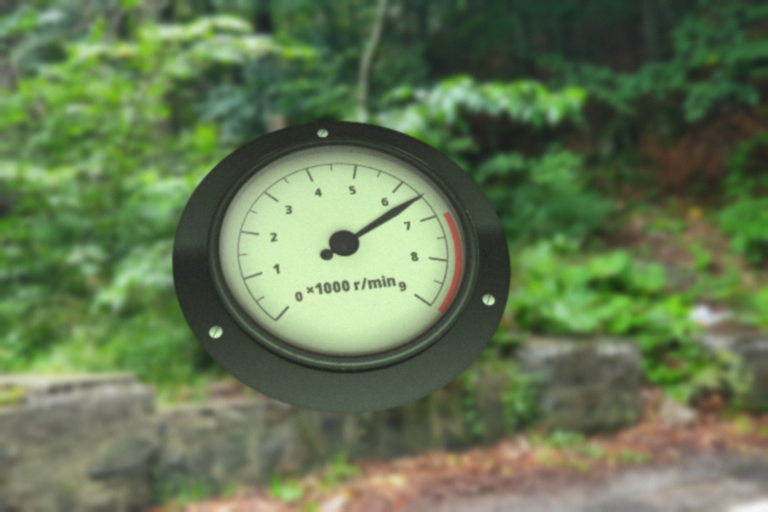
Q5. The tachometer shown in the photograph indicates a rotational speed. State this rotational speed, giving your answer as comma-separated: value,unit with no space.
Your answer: 6500,rpm
